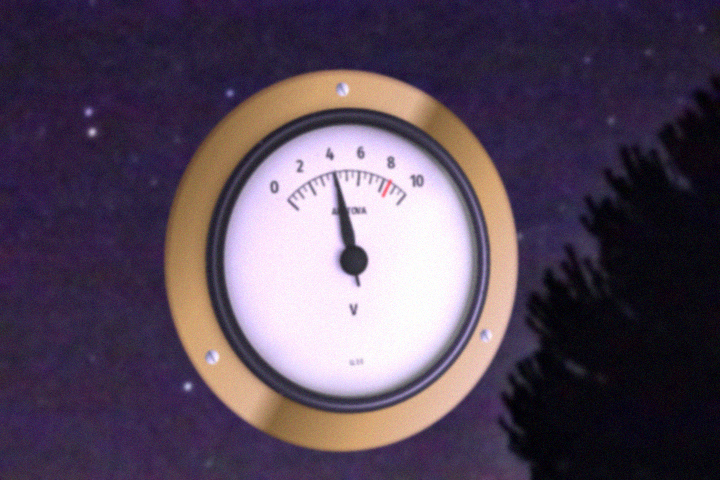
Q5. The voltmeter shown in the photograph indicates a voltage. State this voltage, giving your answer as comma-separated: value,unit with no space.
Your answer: 4,V
